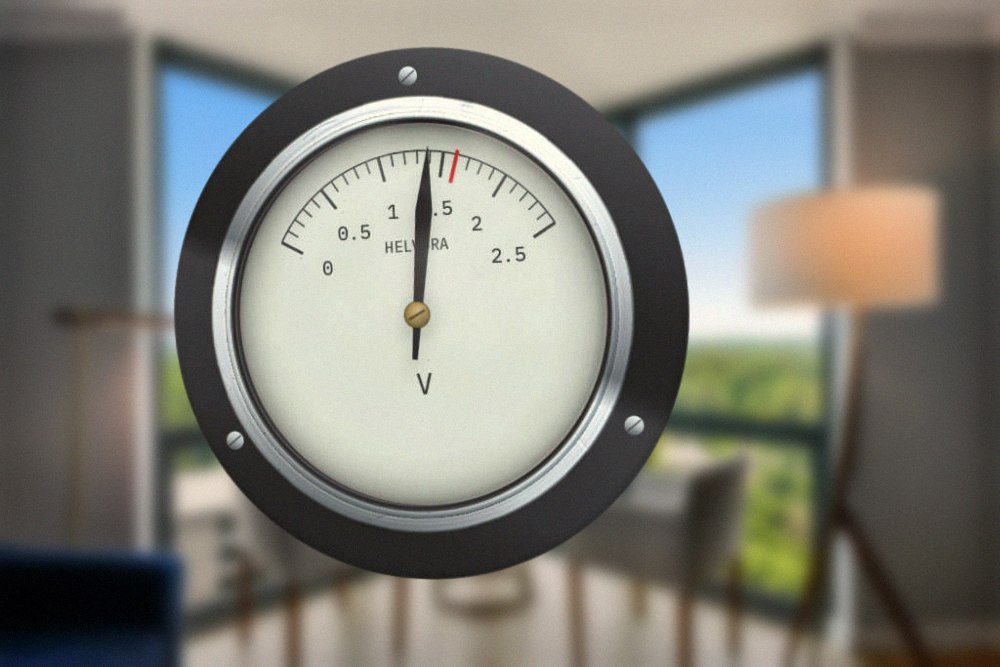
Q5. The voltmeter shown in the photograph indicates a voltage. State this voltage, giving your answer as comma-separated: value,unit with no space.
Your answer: 1.4,V
